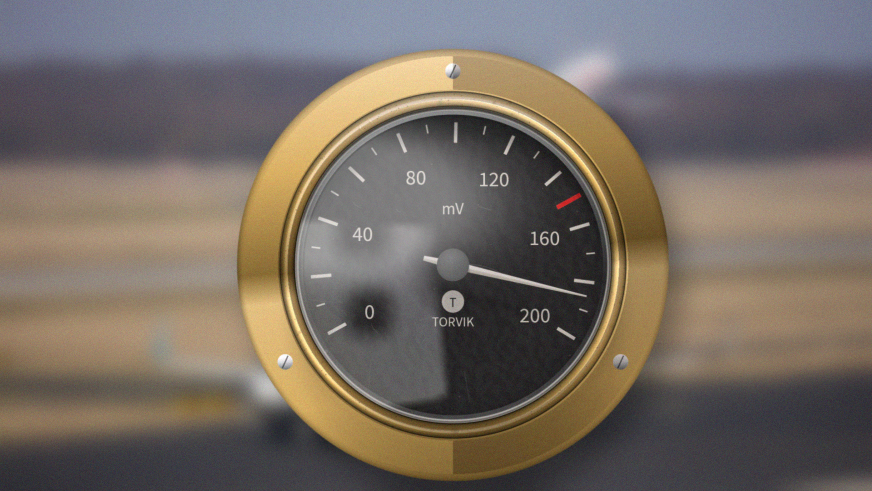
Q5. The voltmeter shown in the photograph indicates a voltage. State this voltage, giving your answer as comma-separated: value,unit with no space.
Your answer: 185,mV
